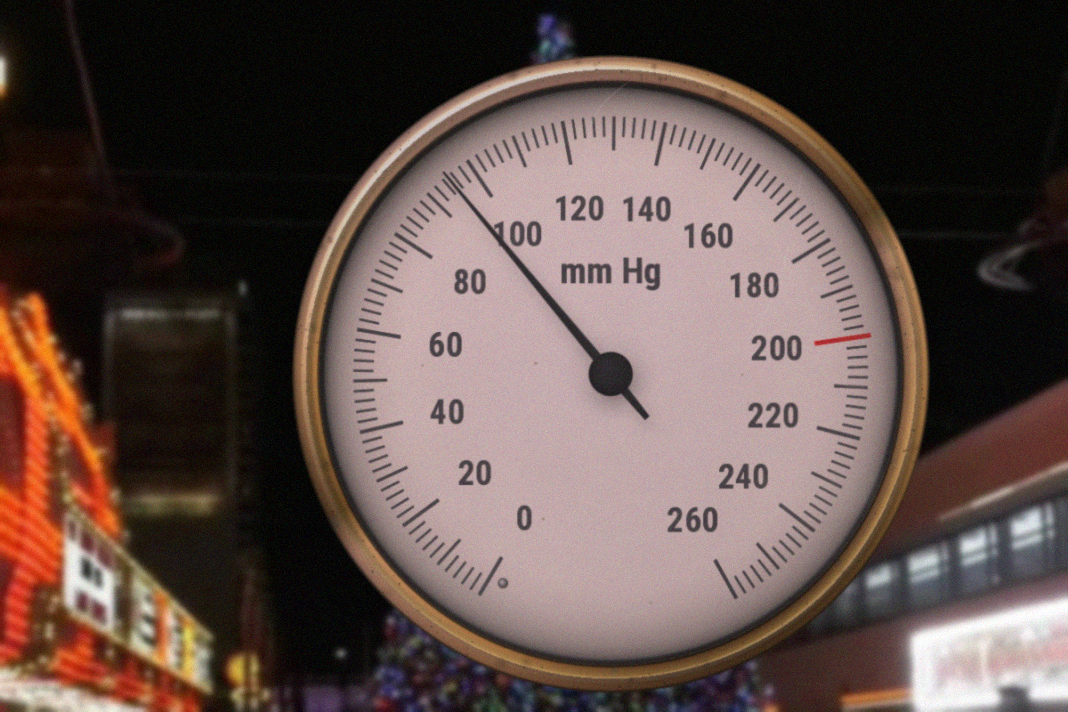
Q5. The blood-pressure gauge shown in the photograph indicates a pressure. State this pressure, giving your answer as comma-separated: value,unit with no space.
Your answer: 95,mmHg
